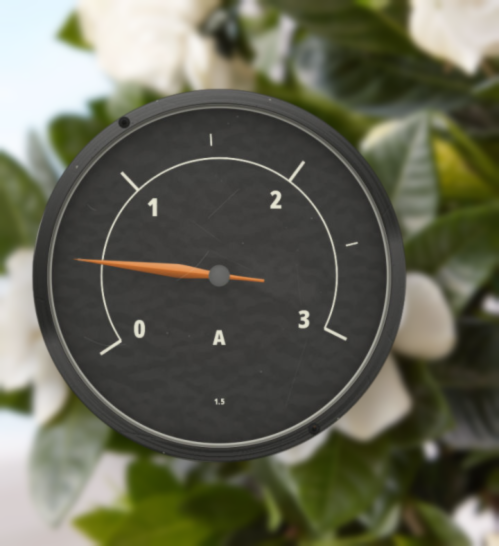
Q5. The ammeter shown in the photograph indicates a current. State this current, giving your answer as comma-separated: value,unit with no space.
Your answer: 0.5,A
